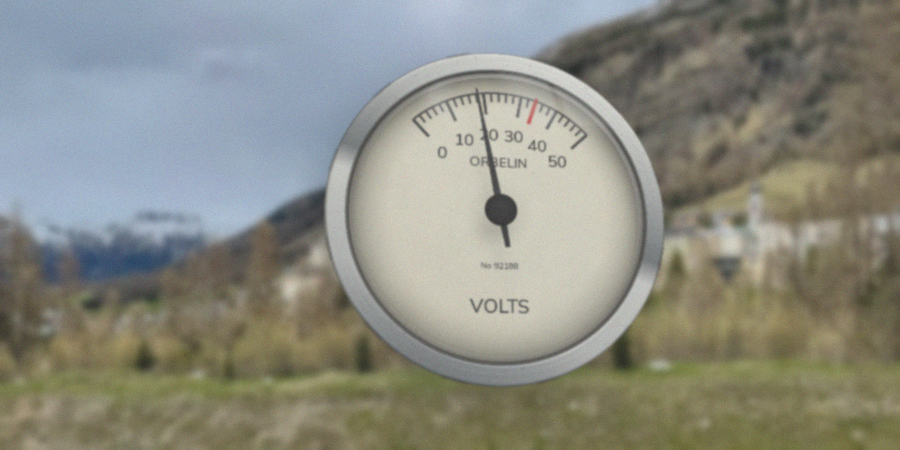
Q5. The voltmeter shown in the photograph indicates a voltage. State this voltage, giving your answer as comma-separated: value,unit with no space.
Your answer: 18,V
